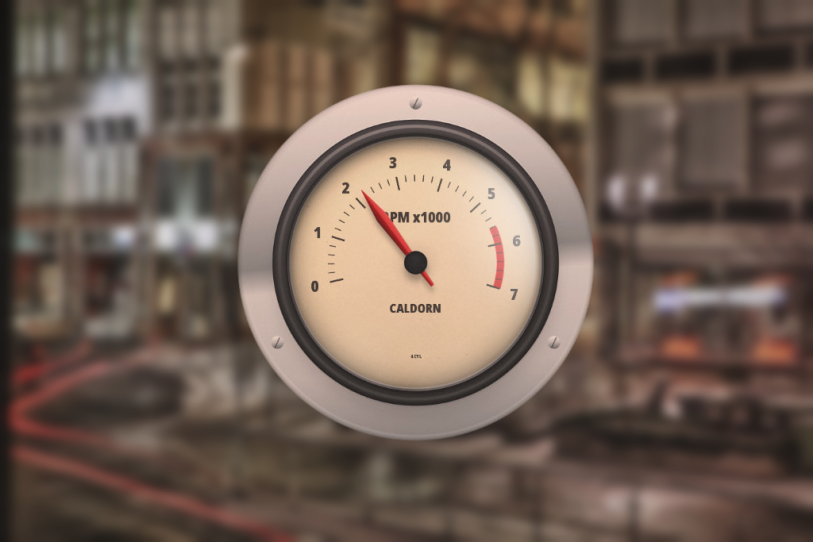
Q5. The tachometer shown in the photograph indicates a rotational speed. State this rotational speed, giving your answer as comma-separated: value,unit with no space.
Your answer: 2200,rpm
